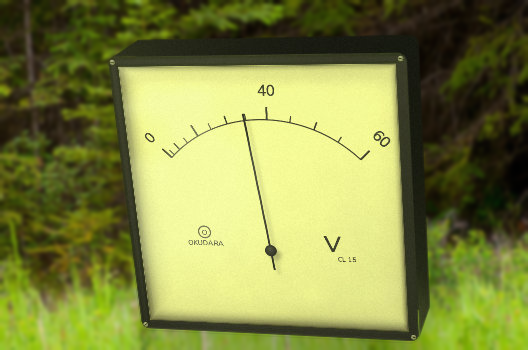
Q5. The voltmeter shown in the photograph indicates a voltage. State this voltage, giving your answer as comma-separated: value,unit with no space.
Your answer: 35,V
